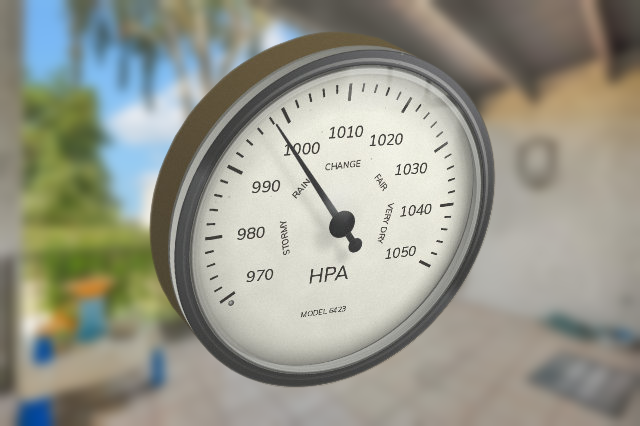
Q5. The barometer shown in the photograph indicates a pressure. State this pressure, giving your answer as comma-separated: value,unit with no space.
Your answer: 998,hPa
